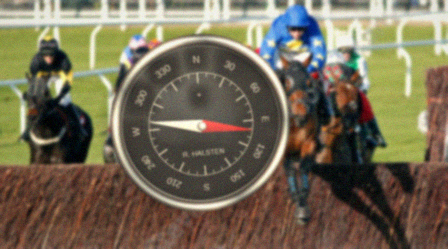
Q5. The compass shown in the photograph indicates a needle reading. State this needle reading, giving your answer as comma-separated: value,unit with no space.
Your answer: 100,°
